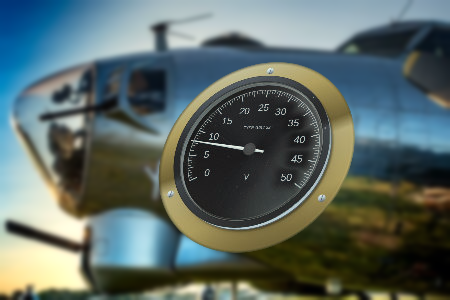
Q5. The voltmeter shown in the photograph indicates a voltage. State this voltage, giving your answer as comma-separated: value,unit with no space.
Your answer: 7.5,V
